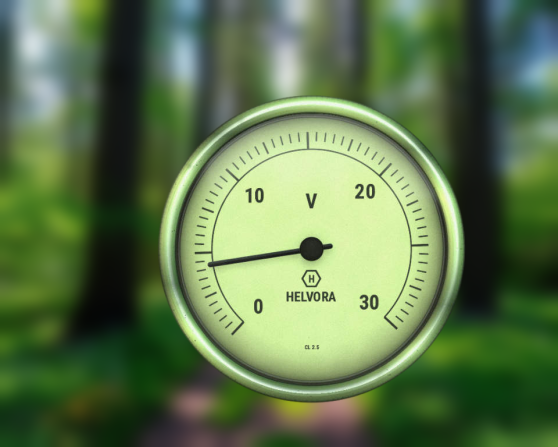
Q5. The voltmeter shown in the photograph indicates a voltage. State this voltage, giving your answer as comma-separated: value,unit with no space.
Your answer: 4.25,V
